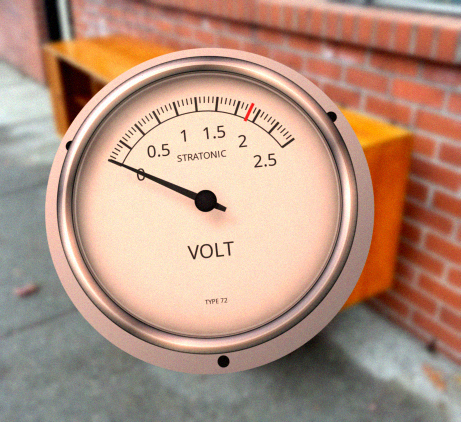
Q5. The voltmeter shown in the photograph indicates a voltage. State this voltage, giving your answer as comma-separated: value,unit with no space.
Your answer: 0,V
